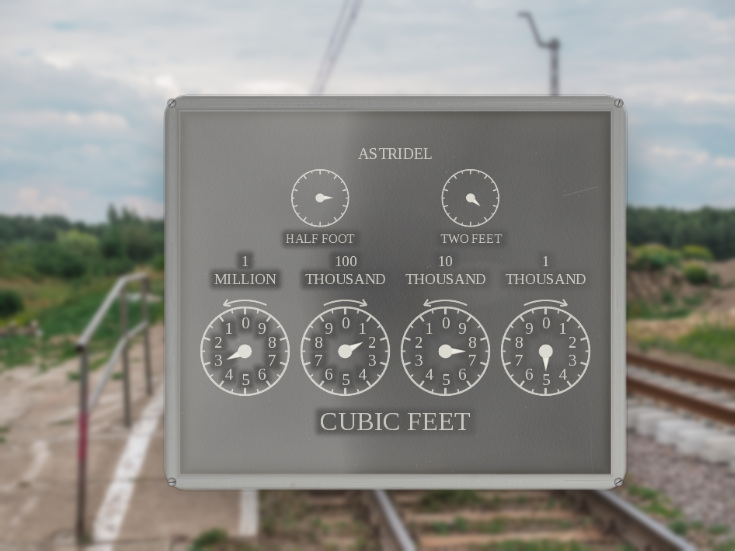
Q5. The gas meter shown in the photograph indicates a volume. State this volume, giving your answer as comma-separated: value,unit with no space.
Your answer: 317500,ft³
